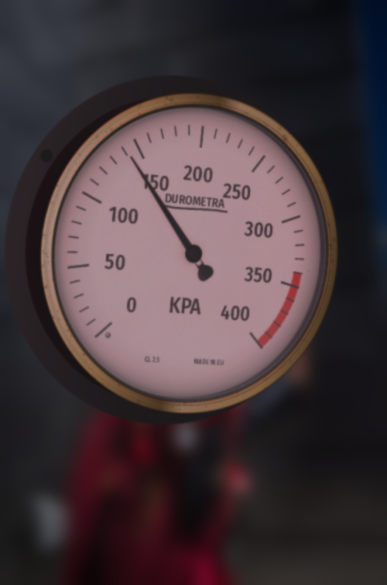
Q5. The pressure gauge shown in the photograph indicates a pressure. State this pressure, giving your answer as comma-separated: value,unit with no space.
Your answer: 140,kPa
